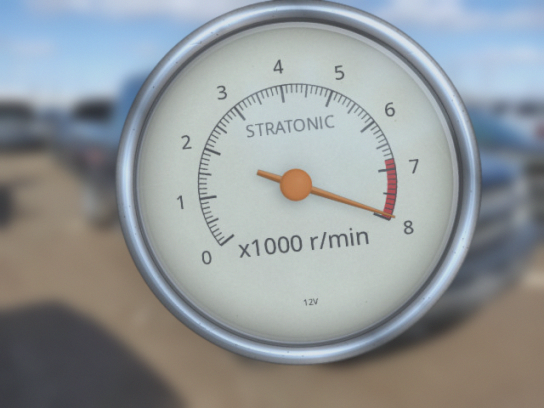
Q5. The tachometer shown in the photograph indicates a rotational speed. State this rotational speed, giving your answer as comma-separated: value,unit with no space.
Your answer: 7900,rpm
